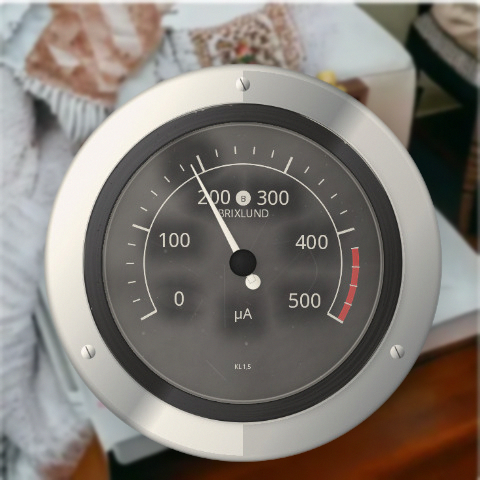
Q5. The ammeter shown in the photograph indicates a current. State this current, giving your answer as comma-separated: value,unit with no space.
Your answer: 190,µA
